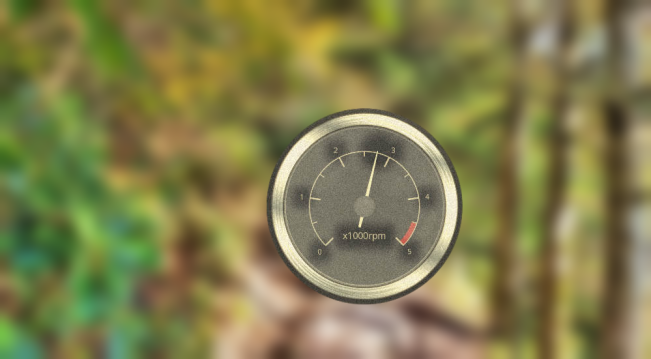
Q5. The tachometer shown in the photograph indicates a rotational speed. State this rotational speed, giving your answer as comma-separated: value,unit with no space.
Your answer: 2750,rpm
